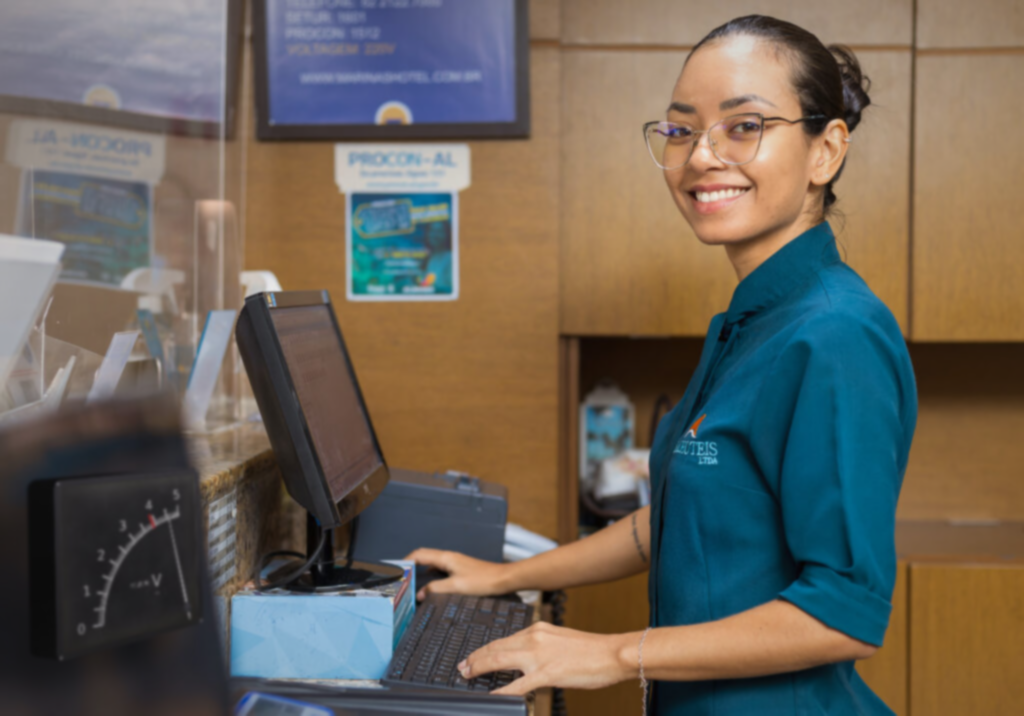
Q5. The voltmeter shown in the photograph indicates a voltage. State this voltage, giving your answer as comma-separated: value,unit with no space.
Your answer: 4.5,V
